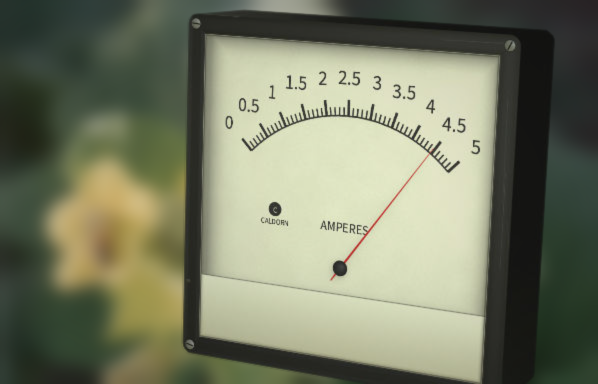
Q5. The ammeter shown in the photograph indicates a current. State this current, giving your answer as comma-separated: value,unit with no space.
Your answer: 4.5,A
